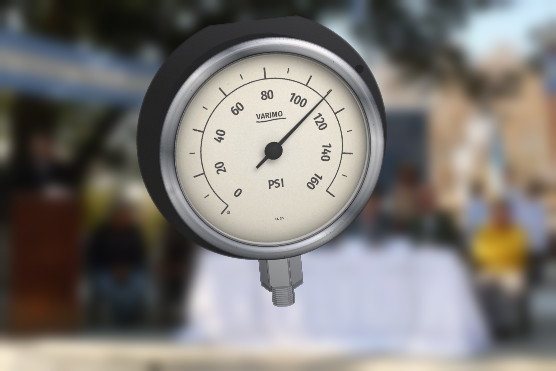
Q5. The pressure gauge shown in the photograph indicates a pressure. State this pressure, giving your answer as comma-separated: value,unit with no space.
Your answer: 110,psi
